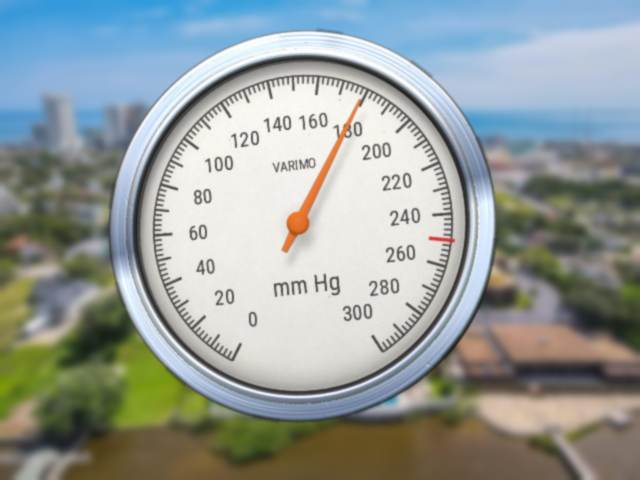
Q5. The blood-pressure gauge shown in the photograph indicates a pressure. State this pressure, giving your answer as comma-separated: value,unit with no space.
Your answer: 180,mmHg
